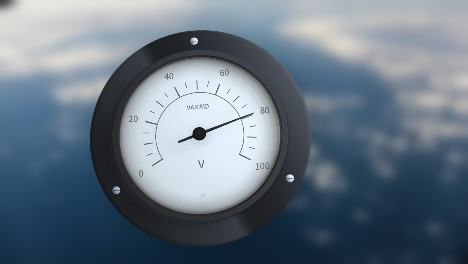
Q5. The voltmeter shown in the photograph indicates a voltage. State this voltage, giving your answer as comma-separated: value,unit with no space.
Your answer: 80,V
